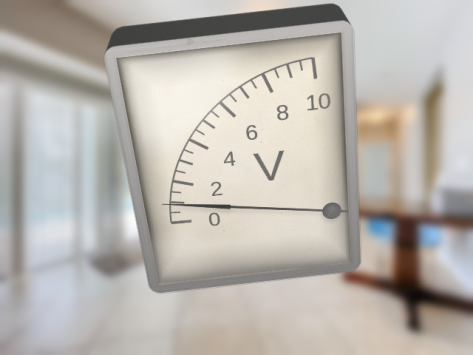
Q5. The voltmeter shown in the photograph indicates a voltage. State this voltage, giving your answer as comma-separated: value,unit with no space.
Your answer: 1,V
